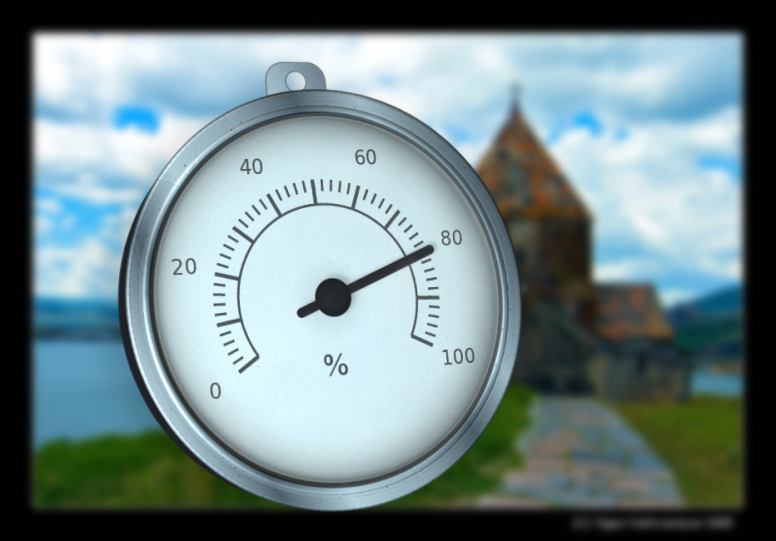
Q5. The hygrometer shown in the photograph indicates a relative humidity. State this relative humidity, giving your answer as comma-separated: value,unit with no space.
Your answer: 80,%
